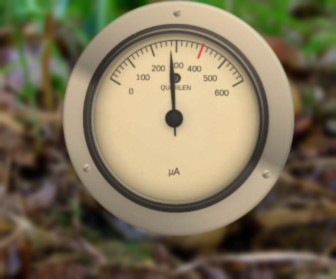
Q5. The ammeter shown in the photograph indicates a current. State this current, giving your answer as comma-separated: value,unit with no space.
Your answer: 280,µA
